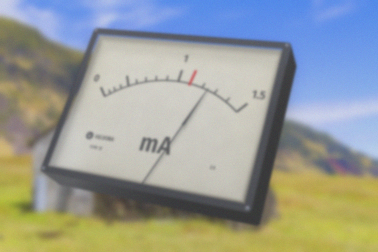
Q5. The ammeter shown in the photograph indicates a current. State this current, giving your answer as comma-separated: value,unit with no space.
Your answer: 1.25,mA
